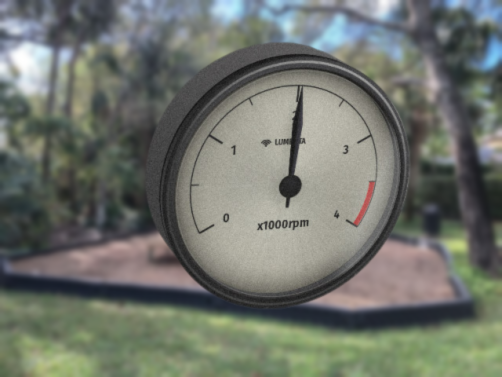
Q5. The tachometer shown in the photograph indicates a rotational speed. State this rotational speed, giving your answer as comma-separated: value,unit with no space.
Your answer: 2000,rpm
